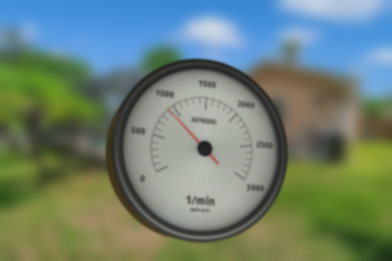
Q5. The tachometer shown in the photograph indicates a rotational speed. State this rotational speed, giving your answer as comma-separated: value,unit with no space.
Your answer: 900,rpm
